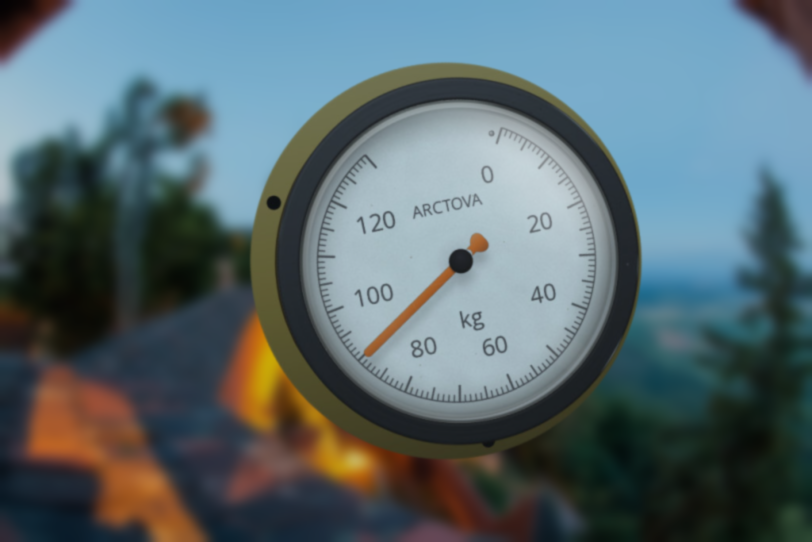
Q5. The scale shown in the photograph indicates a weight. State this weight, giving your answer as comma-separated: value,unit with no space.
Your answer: 90,kg
